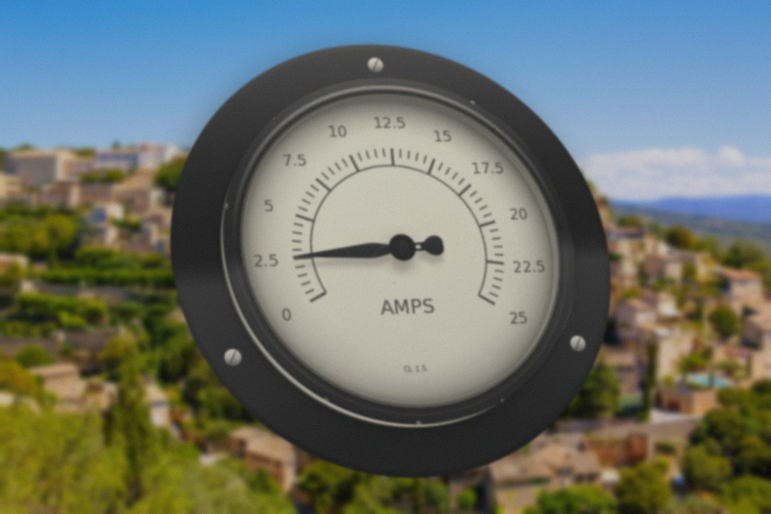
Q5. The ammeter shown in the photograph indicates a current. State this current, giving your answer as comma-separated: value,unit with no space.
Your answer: 2.5,A
